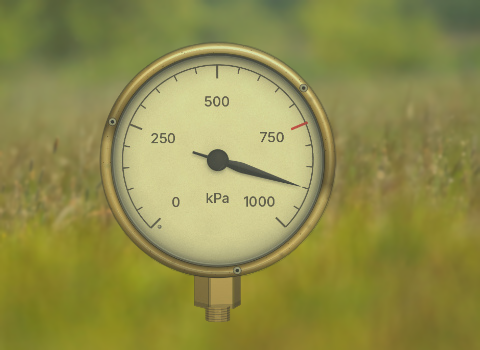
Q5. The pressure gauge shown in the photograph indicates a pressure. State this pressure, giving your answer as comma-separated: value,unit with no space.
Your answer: 900,kPa
